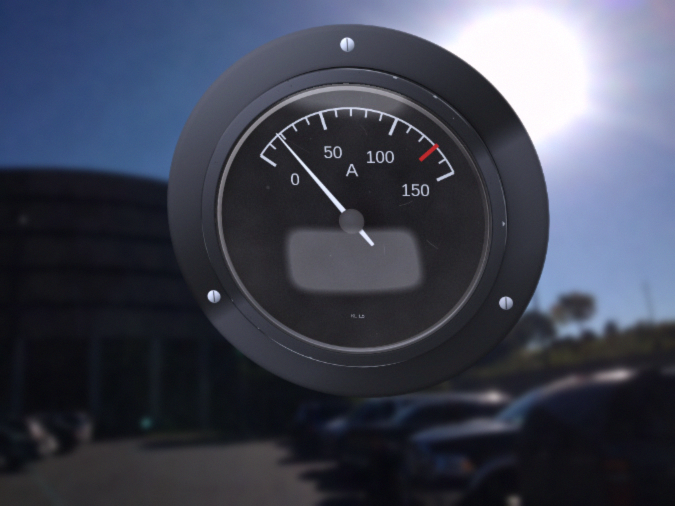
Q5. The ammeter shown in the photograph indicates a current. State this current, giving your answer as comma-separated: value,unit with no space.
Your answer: 20,A
